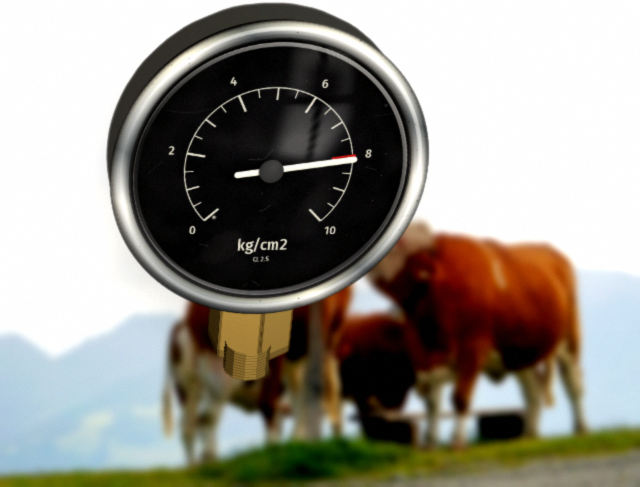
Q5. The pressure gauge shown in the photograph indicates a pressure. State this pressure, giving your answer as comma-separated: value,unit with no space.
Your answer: 8,kg/cm²
